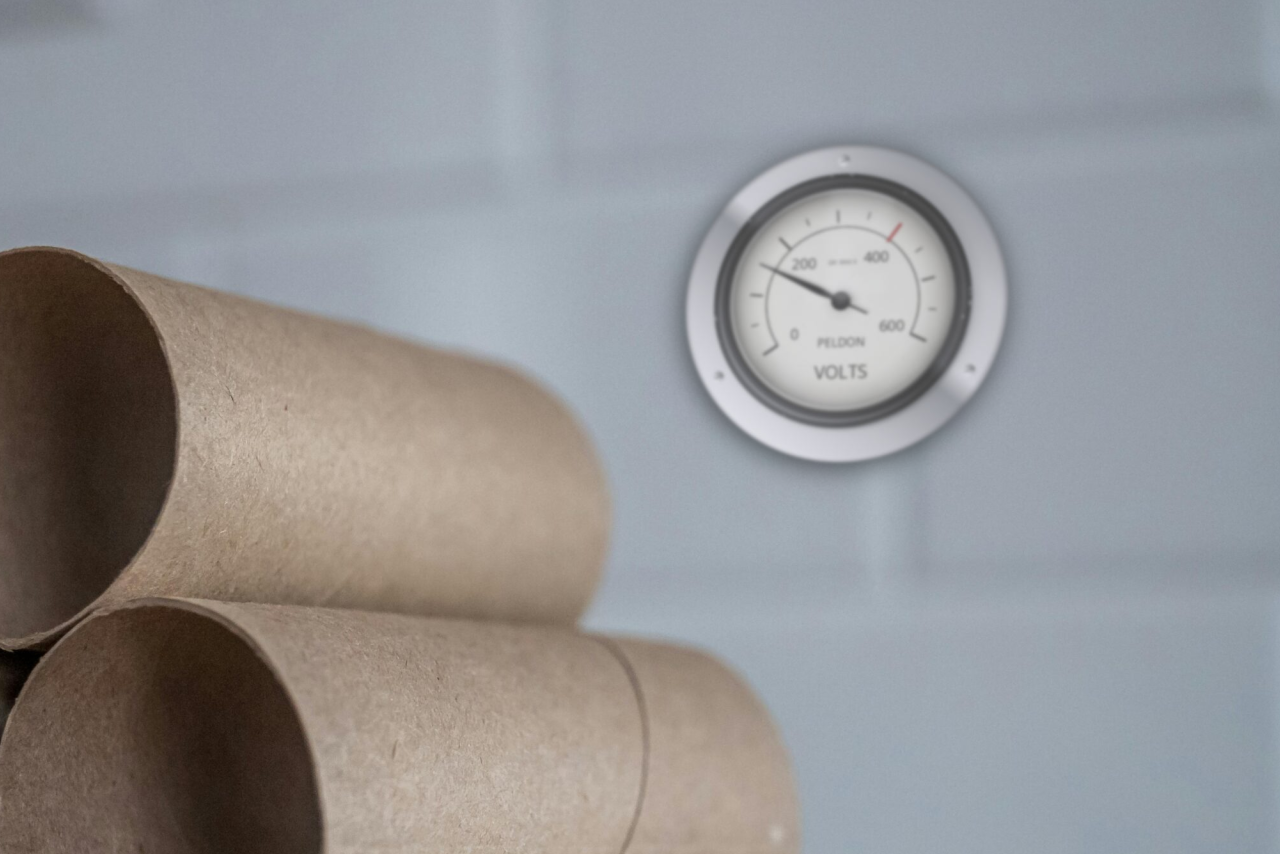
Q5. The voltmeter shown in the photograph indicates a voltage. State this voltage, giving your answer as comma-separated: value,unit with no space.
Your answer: 150,V
